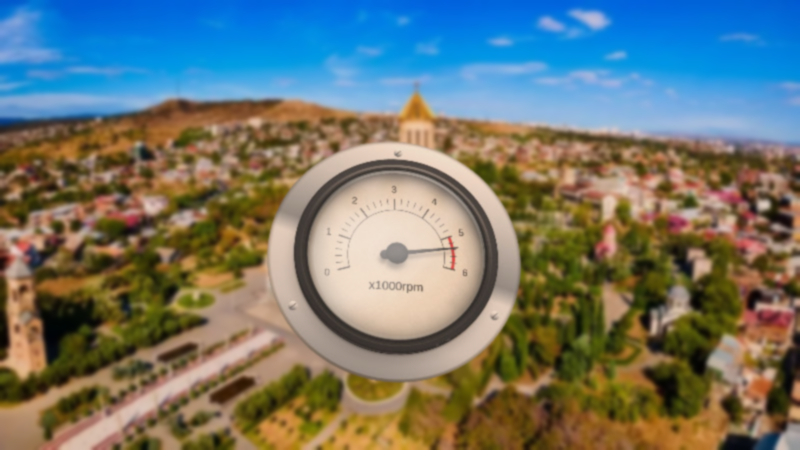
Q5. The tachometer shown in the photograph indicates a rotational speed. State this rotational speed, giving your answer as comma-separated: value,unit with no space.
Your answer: 5400,rpm
